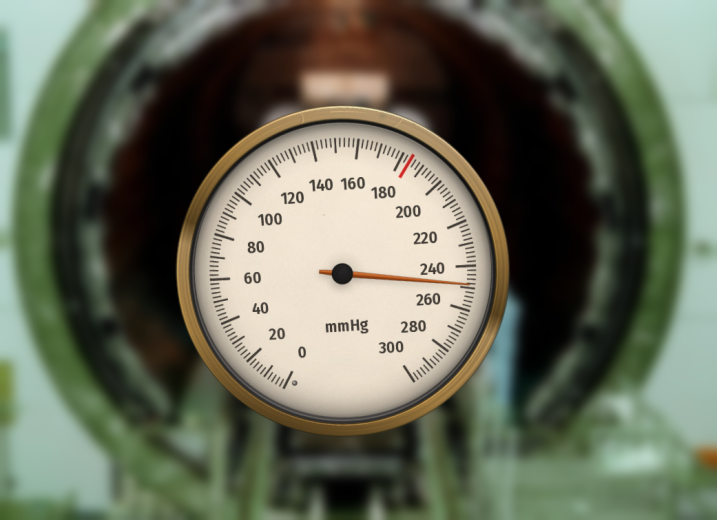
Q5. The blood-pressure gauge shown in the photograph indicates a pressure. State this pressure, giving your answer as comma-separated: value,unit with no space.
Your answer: 248,mmHg
